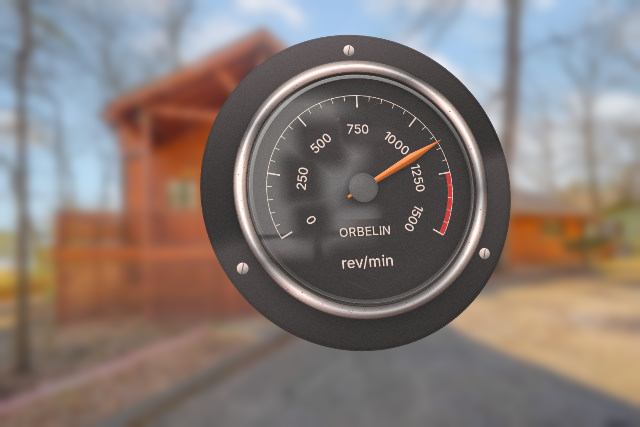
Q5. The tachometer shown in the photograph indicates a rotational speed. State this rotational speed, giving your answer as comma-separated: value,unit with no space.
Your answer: 1125,rpm
